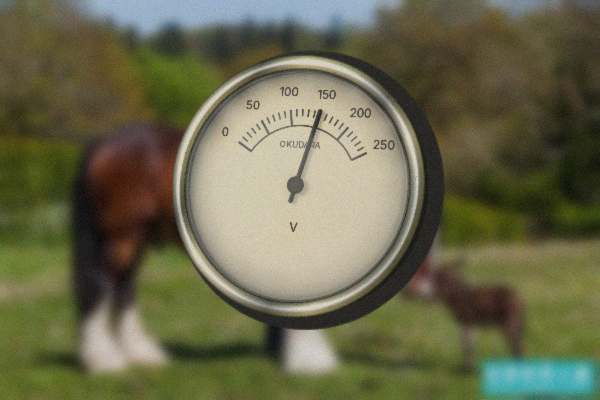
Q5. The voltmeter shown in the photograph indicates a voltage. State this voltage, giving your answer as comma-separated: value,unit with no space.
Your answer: 150,V
